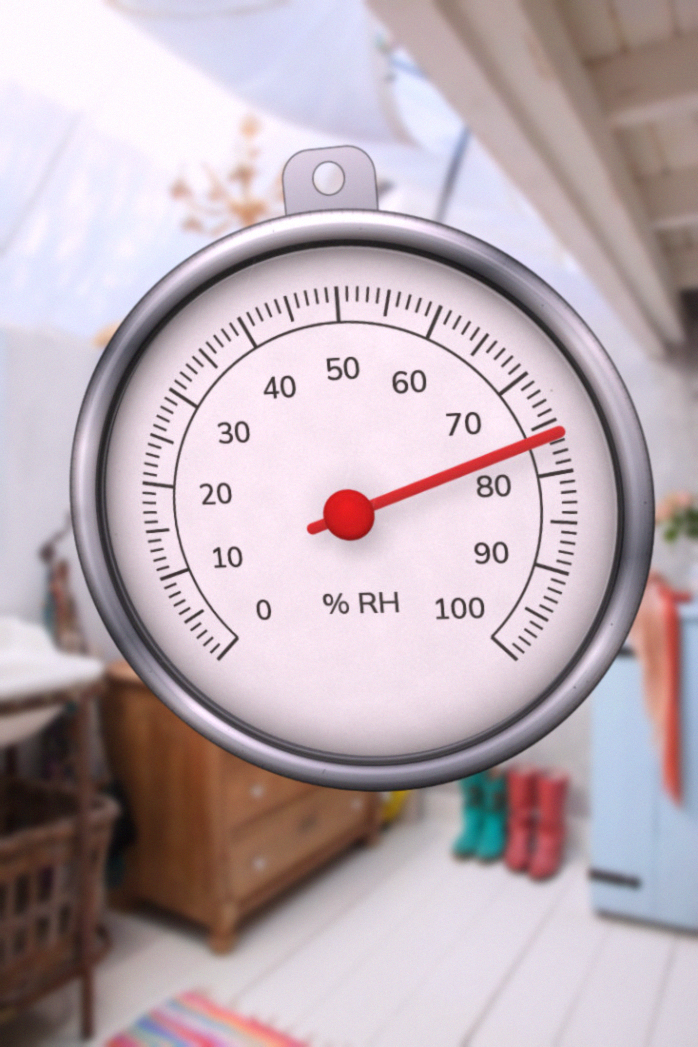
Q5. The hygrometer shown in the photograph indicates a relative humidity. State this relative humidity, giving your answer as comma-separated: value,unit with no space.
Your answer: 76,%
